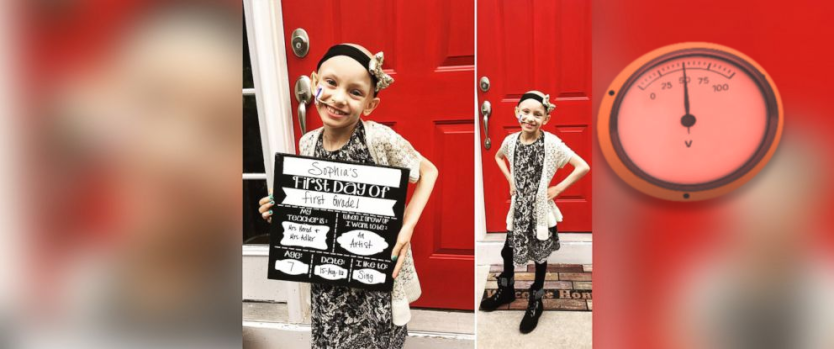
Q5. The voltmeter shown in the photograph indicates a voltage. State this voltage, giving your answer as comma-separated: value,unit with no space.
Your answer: 50,V
